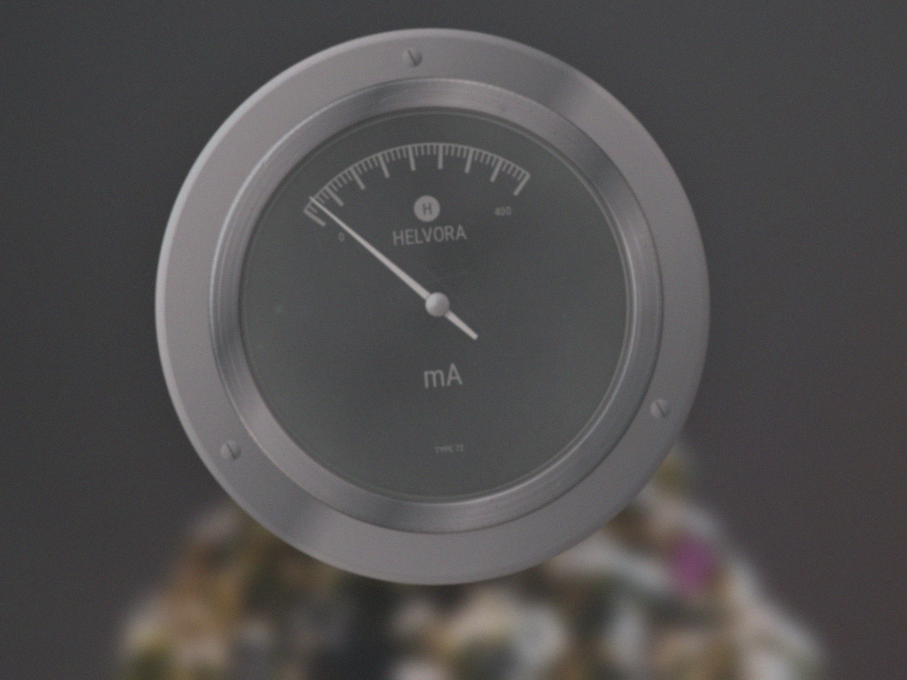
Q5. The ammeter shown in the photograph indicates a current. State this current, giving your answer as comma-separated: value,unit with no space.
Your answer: 20,mA
